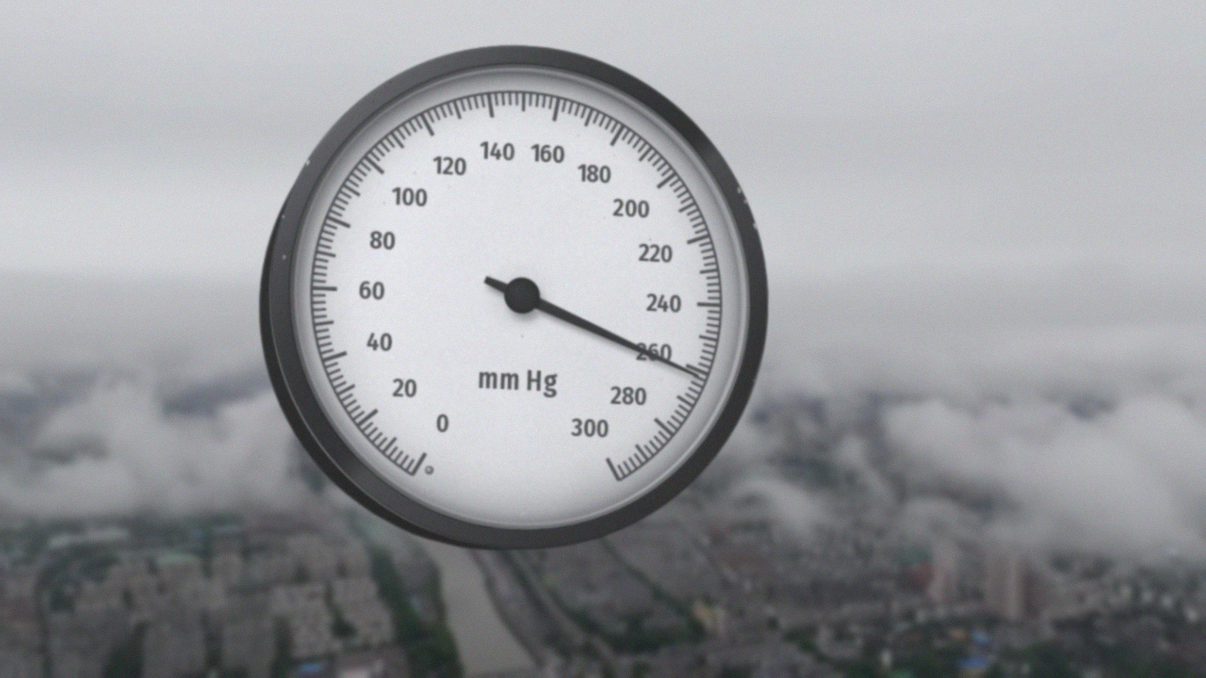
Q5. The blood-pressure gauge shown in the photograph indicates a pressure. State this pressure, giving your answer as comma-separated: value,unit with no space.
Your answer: 262,mmHg
